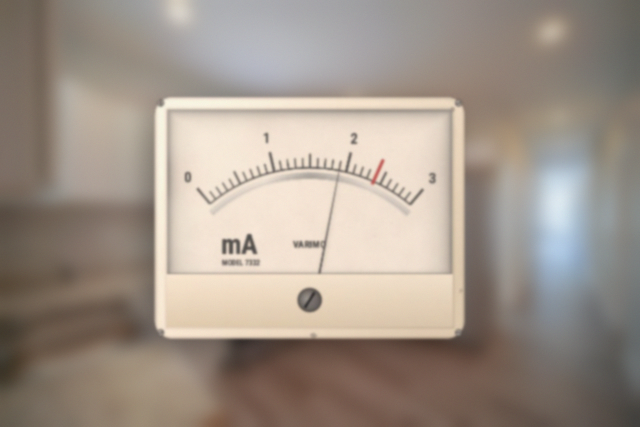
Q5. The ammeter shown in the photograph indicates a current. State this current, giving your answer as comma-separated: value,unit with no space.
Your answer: 1.9,mA
